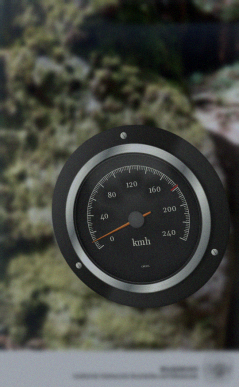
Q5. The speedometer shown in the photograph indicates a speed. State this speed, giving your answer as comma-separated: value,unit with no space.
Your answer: 10,km/h
